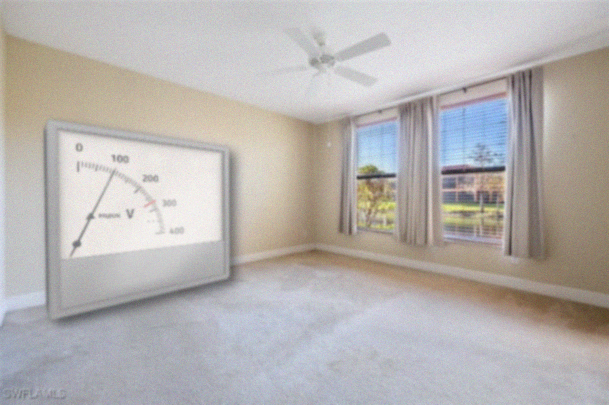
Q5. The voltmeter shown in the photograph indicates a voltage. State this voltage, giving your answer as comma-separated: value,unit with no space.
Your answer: 100,V
